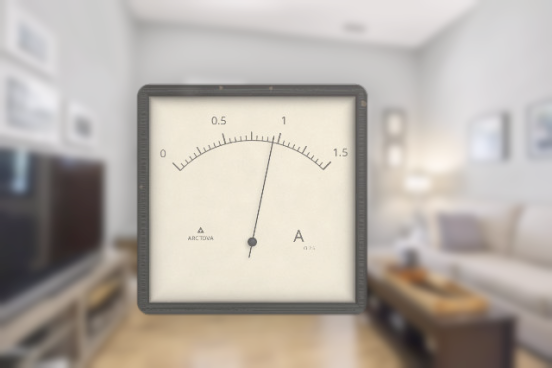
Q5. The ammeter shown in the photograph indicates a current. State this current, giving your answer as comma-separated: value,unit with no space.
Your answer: 0.95,A
